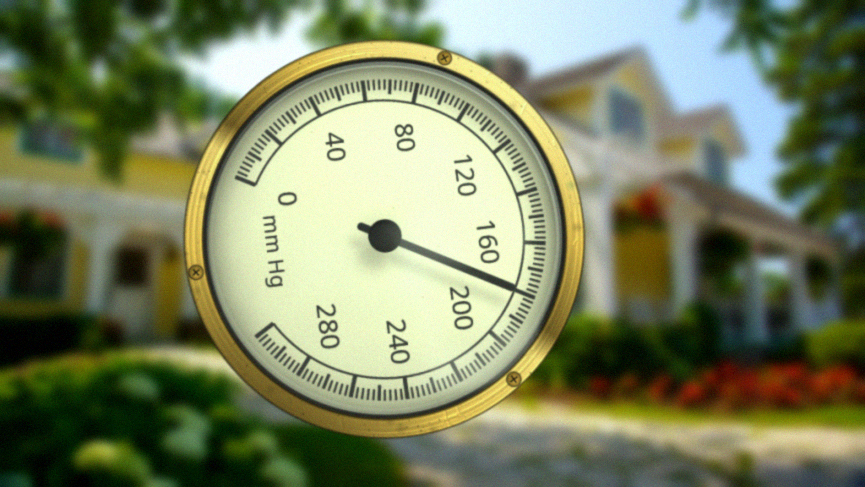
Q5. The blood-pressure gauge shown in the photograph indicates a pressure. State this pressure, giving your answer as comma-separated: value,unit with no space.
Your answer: 180,mmHg
